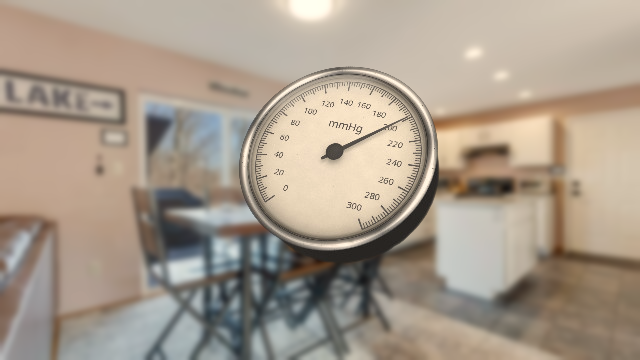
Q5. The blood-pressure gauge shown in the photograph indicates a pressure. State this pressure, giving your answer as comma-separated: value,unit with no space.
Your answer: 200,mmHg
